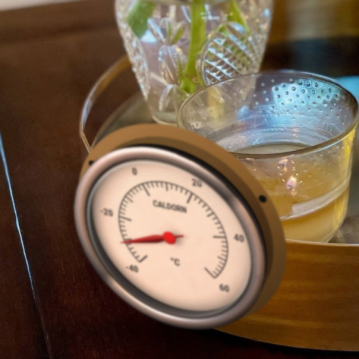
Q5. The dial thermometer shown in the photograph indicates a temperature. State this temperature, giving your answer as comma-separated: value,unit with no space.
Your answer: -30,°C
